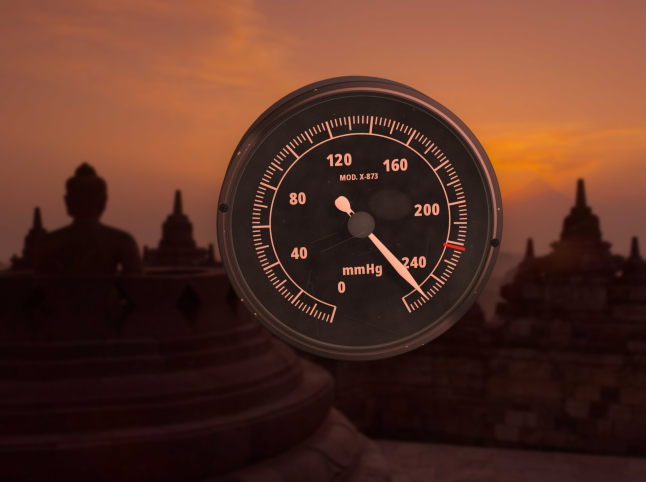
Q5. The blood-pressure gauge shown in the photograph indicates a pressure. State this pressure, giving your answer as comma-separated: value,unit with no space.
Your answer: 250,mmHg
